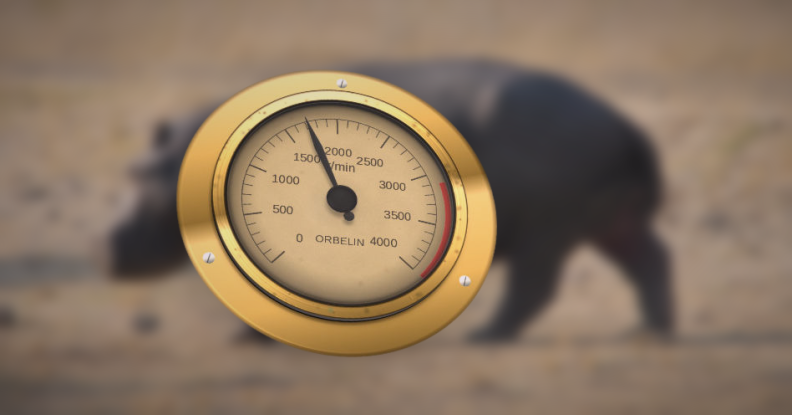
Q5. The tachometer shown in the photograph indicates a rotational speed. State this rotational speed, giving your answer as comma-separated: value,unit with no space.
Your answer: 1700,rpm
